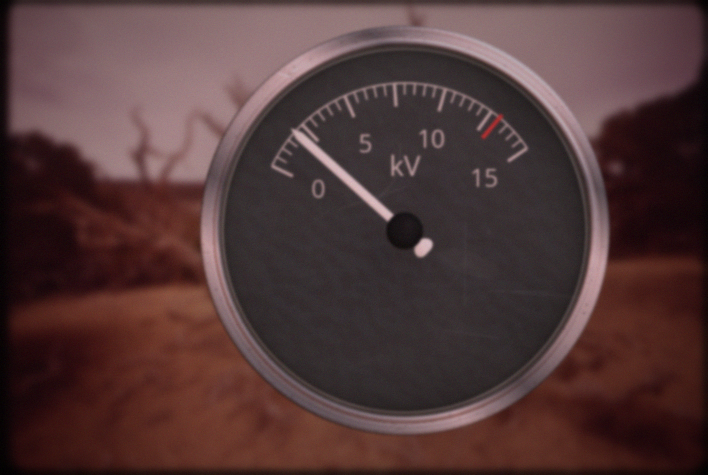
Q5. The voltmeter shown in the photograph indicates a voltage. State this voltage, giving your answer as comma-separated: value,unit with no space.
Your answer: 2,kV
